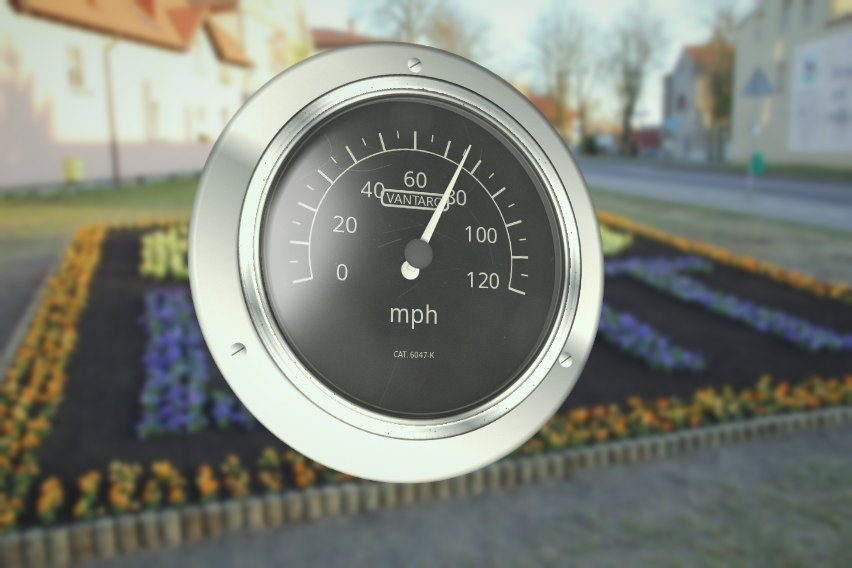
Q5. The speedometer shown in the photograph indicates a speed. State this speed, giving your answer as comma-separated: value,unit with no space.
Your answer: 75,mph
